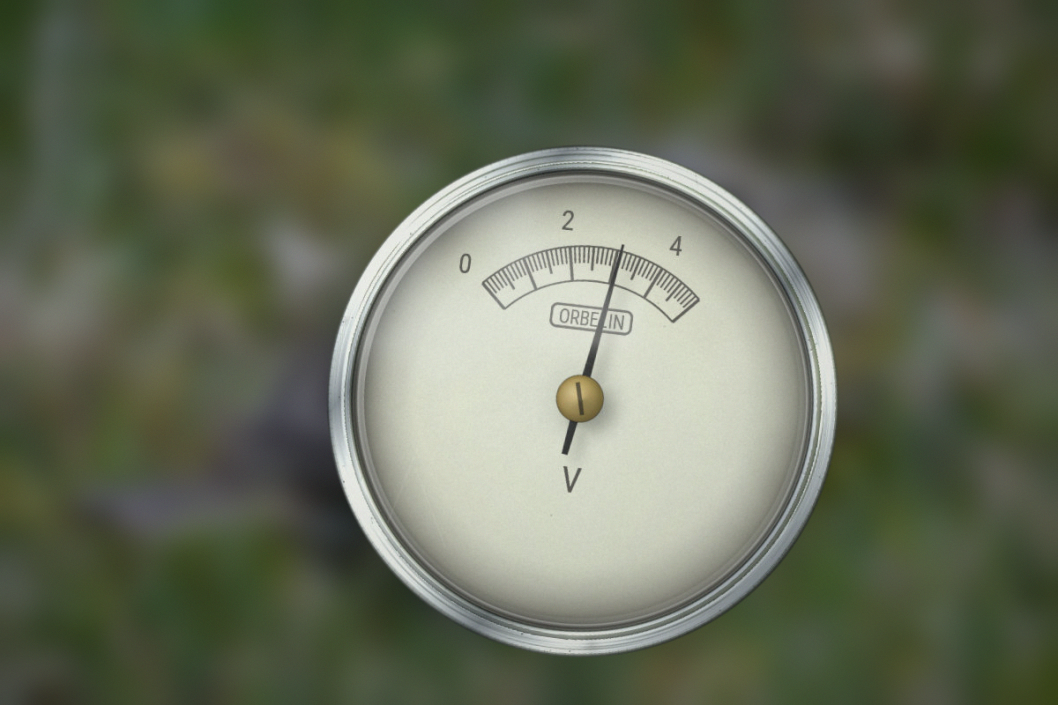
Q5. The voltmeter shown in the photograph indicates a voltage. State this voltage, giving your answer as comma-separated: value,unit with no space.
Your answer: 3.1,V
